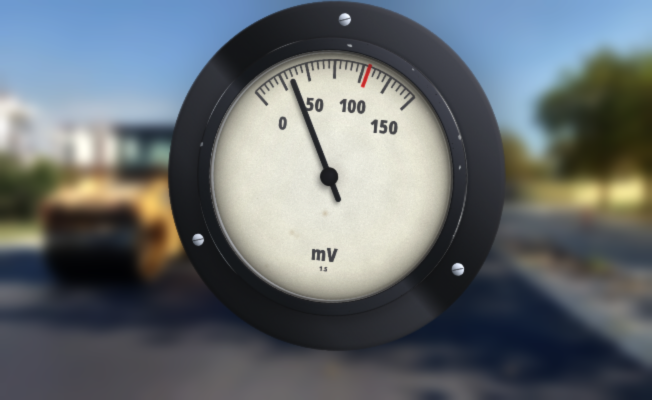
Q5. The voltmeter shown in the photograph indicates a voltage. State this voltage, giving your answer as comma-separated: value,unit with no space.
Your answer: 35,mV
